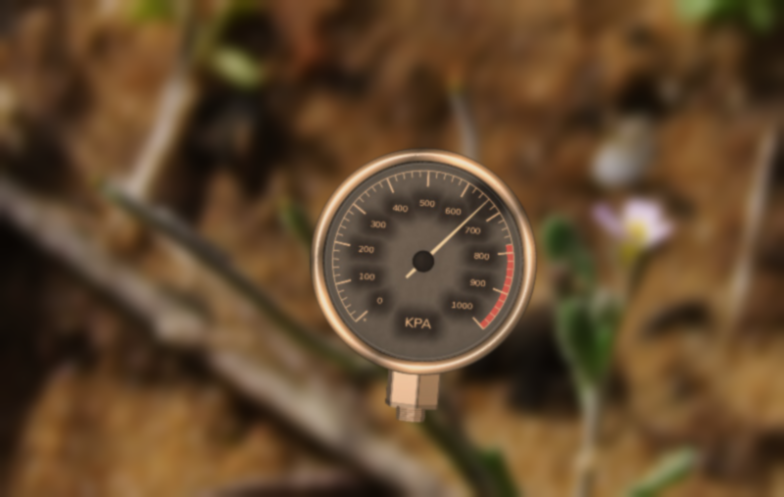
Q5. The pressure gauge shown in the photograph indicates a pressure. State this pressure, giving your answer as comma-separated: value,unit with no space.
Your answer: 660,kPa
